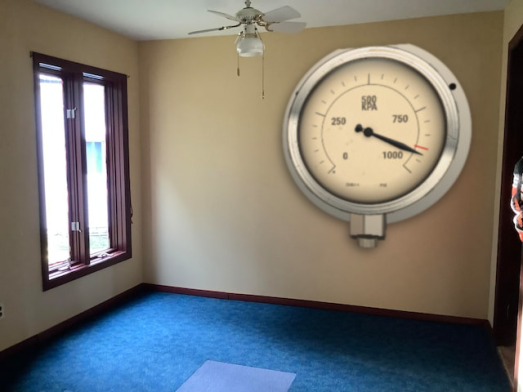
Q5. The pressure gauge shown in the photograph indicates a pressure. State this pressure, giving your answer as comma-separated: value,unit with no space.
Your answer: 925,kPa
